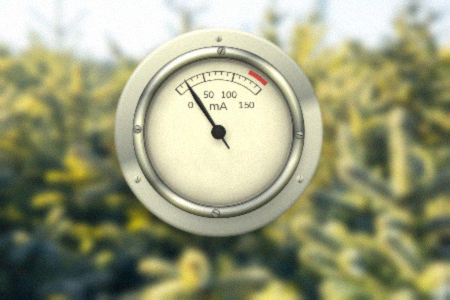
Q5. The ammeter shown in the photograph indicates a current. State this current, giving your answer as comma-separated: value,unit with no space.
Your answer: 20,mA
